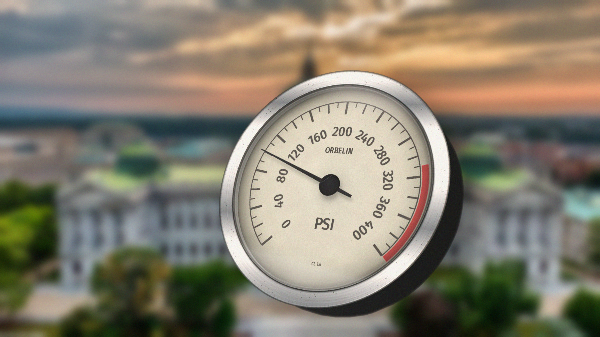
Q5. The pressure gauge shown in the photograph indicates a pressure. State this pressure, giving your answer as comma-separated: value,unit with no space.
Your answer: 100,psi
